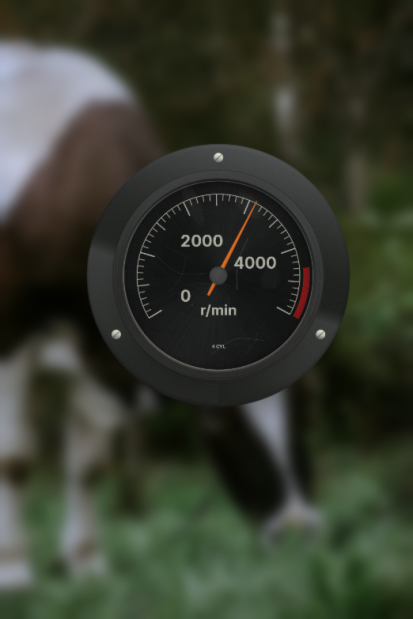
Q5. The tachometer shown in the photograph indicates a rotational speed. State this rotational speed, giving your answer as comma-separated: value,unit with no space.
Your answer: 3100,rpm
